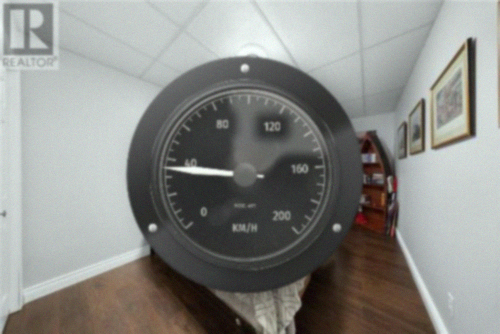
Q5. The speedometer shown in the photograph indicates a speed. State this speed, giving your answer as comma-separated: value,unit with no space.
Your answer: 35,km/h
